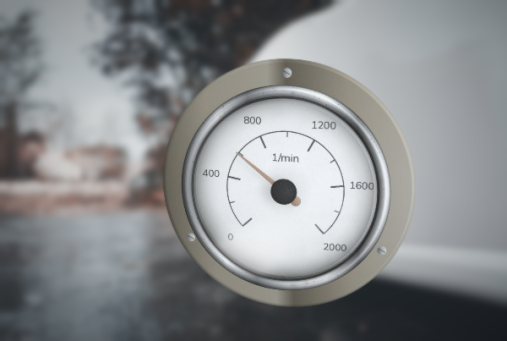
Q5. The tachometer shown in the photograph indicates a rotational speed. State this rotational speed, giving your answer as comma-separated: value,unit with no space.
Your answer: 600,rpm
